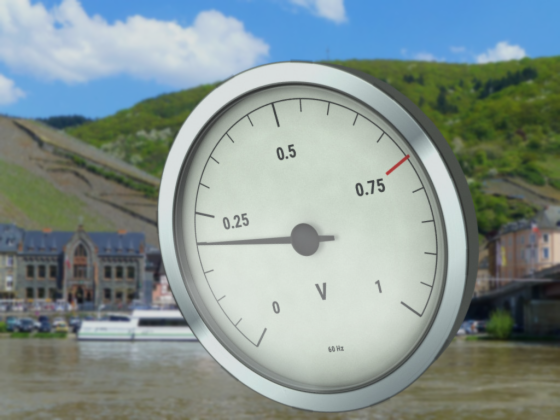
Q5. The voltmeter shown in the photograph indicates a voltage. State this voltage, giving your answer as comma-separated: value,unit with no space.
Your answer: 0.2,V
